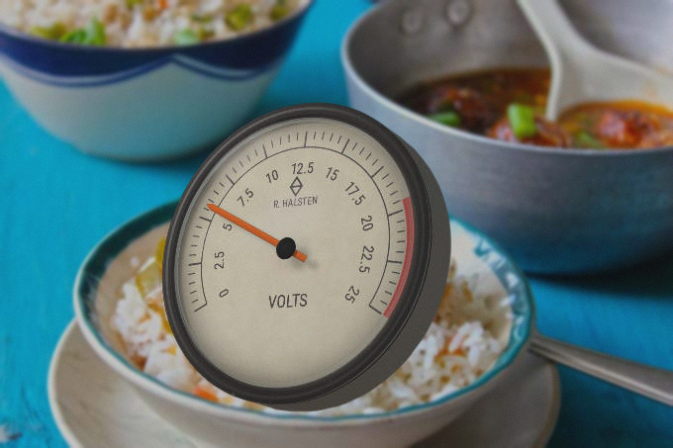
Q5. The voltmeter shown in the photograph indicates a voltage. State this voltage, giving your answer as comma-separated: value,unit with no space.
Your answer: 5.75,V
